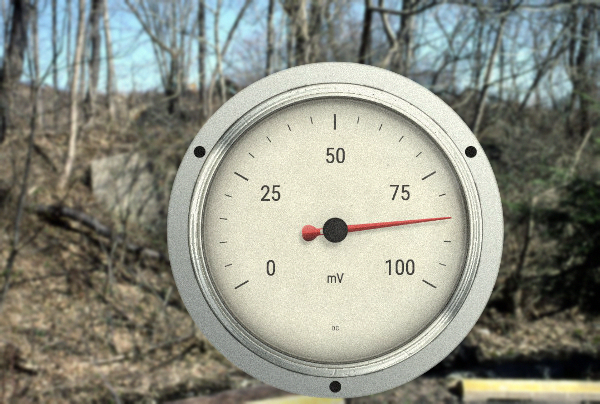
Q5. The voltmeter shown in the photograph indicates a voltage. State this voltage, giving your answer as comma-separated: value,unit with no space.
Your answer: 85,mV
